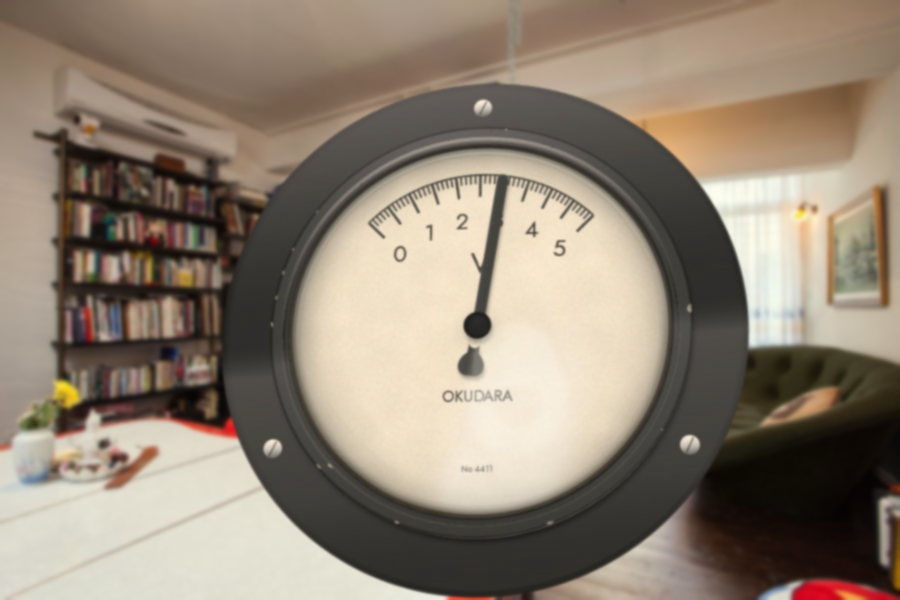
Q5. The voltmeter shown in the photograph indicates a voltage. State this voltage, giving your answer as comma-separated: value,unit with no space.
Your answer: 3,V
